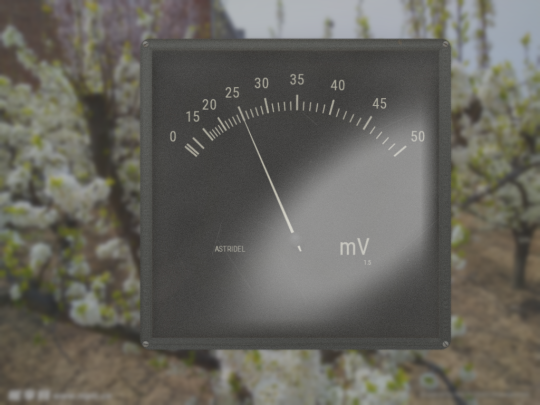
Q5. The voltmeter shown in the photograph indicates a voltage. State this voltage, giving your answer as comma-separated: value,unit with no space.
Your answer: 25,mV
